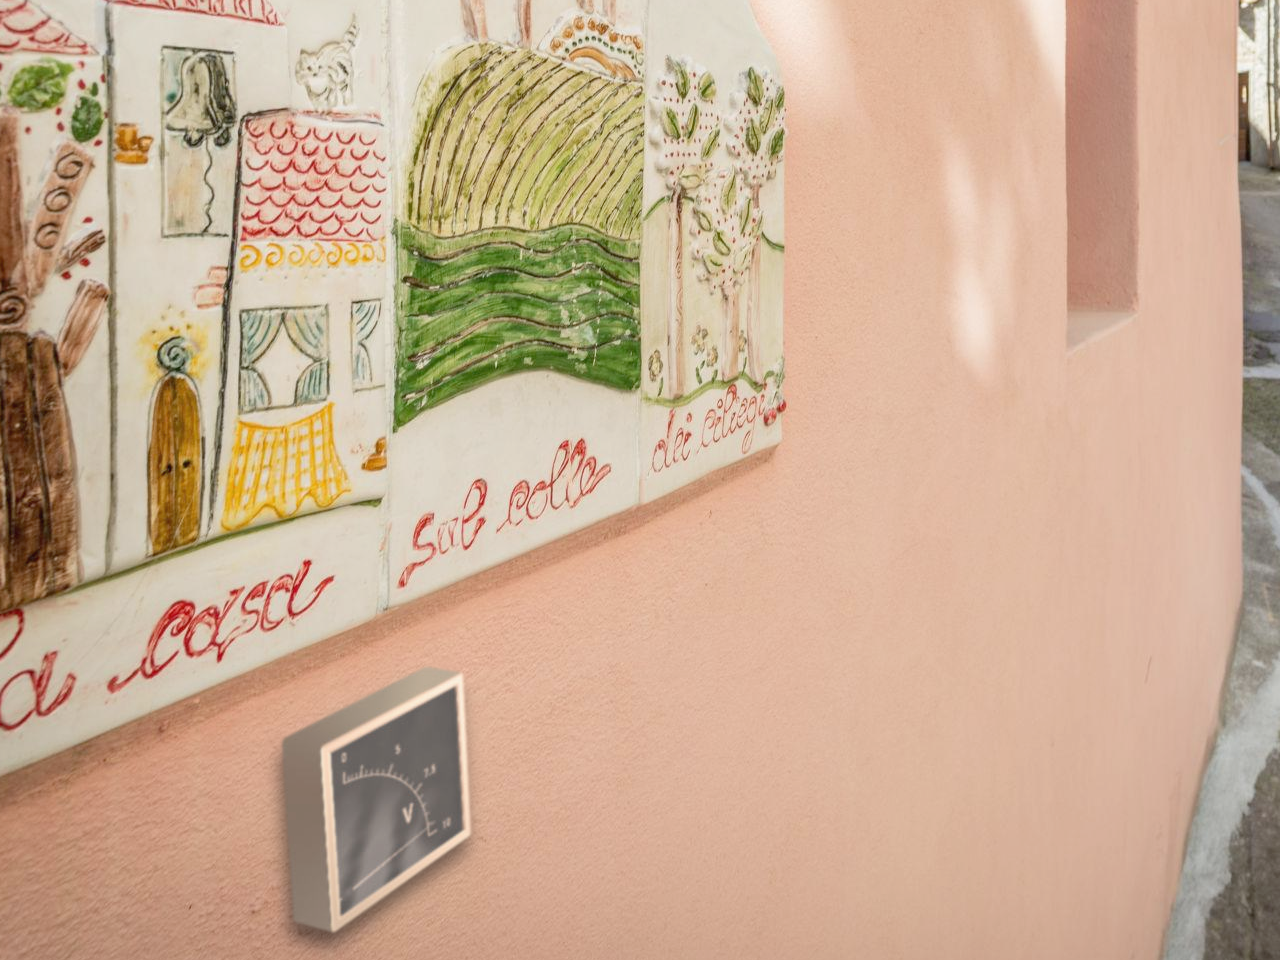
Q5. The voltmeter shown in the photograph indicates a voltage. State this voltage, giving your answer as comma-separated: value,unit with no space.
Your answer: 9.5,V
